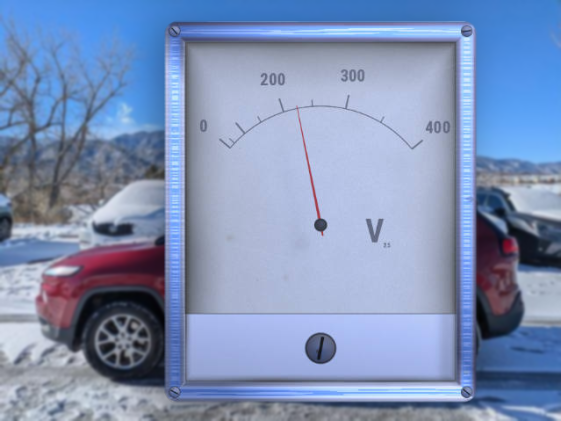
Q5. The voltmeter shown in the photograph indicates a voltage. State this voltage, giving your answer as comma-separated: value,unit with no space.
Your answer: 225,V
